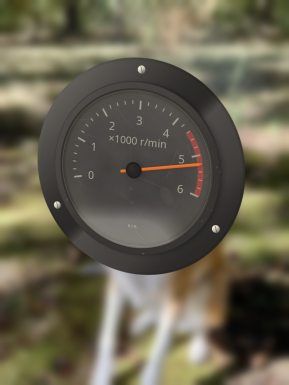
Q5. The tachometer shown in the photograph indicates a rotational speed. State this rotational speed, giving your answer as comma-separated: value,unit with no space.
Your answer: 5200,rpm
